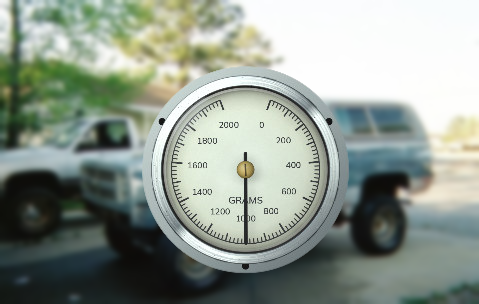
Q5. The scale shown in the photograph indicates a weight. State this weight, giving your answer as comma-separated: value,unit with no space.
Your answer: 1000,g
